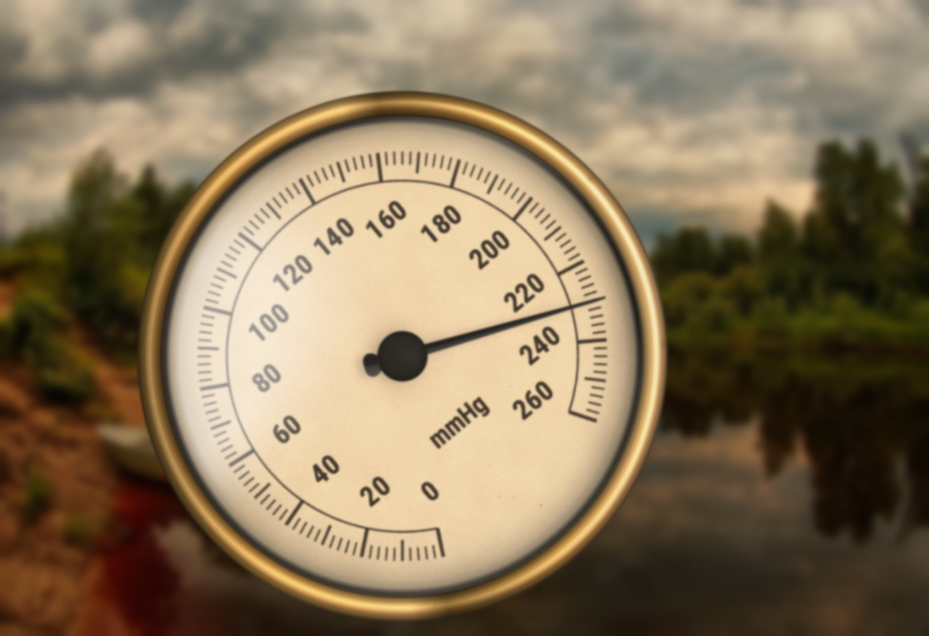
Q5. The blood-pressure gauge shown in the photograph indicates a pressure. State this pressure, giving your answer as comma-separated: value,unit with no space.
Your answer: 230,mmHg
